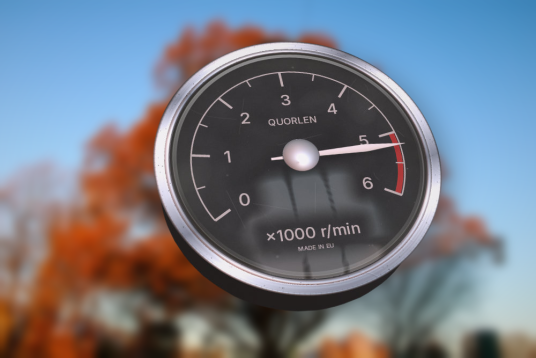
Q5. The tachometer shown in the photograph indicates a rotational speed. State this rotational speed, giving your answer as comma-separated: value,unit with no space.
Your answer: 5250,rpm
